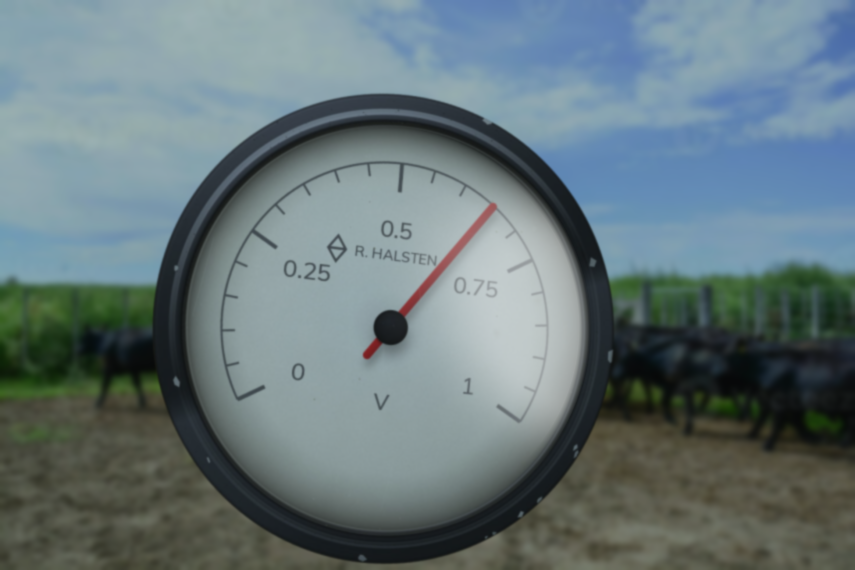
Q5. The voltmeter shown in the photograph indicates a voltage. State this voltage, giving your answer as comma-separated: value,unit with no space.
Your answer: 0.65,V
